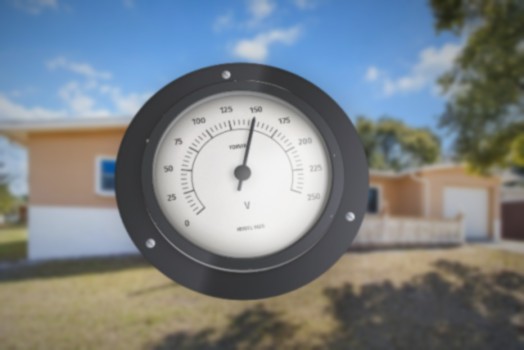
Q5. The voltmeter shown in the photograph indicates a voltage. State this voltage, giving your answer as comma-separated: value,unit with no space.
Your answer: 150,V
